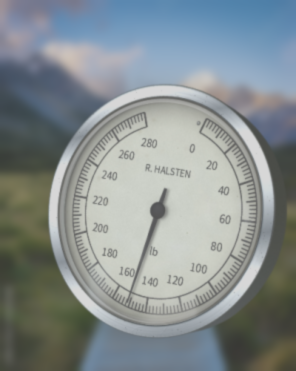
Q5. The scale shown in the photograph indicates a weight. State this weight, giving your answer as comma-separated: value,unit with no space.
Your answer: 150,lb
